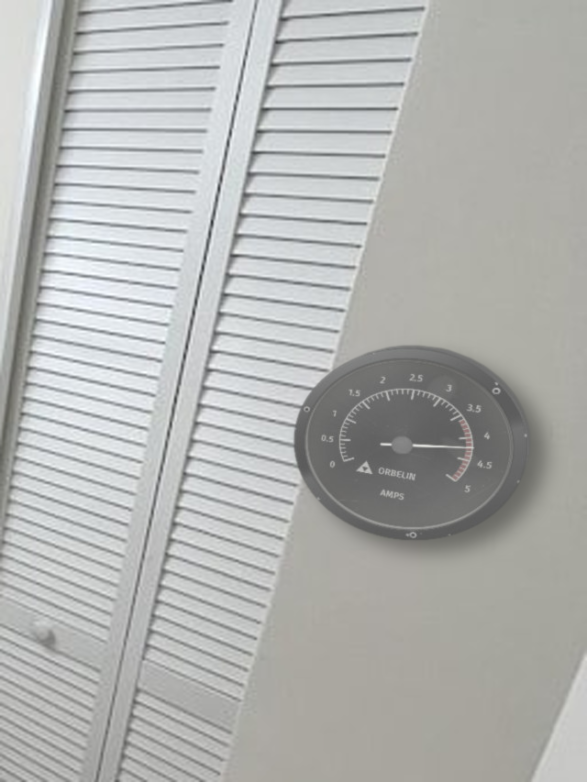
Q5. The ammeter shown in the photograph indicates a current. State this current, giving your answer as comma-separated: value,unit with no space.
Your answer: 4.2,A
